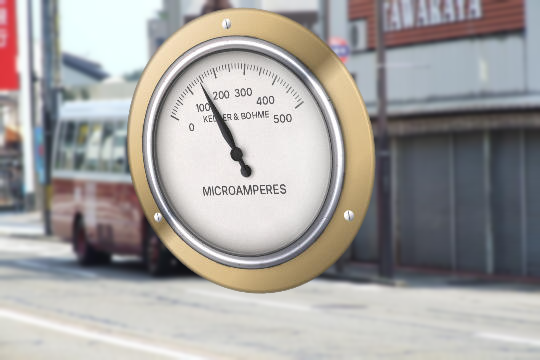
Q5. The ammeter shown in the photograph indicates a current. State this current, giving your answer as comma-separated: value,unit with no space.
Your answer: 150,µA
